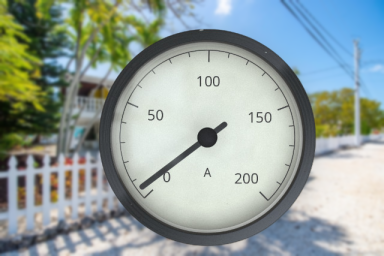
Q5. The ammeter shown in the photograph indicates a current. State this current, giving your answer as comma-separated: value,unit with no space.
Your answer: 5,A
